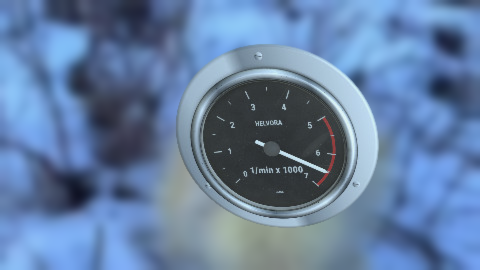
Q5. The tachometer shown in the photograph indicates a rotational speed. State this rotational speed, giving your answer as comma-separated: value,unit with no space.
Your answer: 6500,rpm
